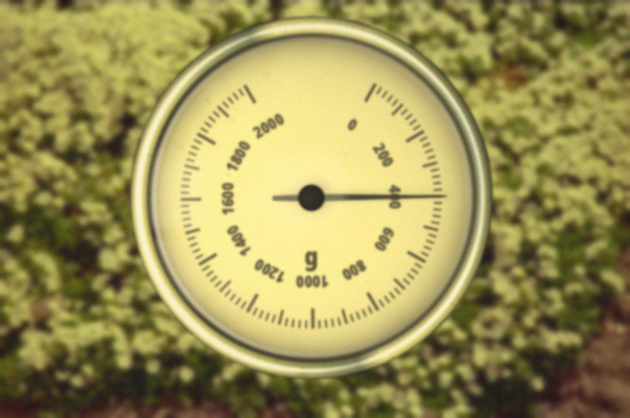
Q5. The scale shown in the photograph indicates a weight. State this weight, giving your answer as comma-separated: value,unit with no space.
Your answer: 400,g
